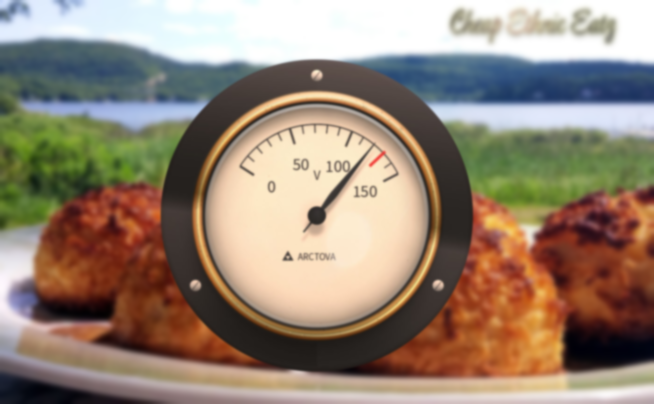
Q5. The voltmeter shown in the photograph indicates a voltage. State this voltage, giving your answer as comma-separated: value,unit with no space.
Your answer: 120,V
